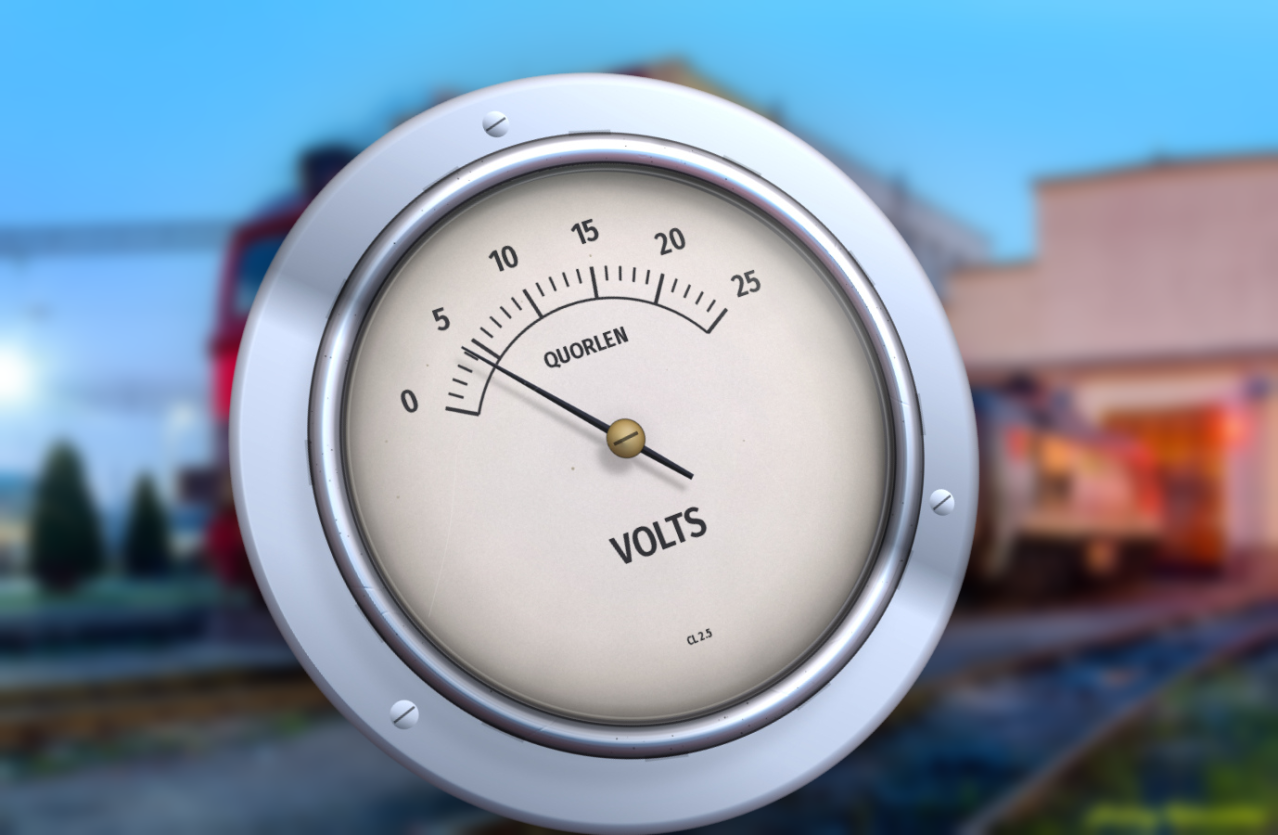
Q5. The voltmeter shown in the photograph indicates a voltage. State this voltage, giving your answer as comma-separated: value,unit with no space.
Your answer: 4,V
